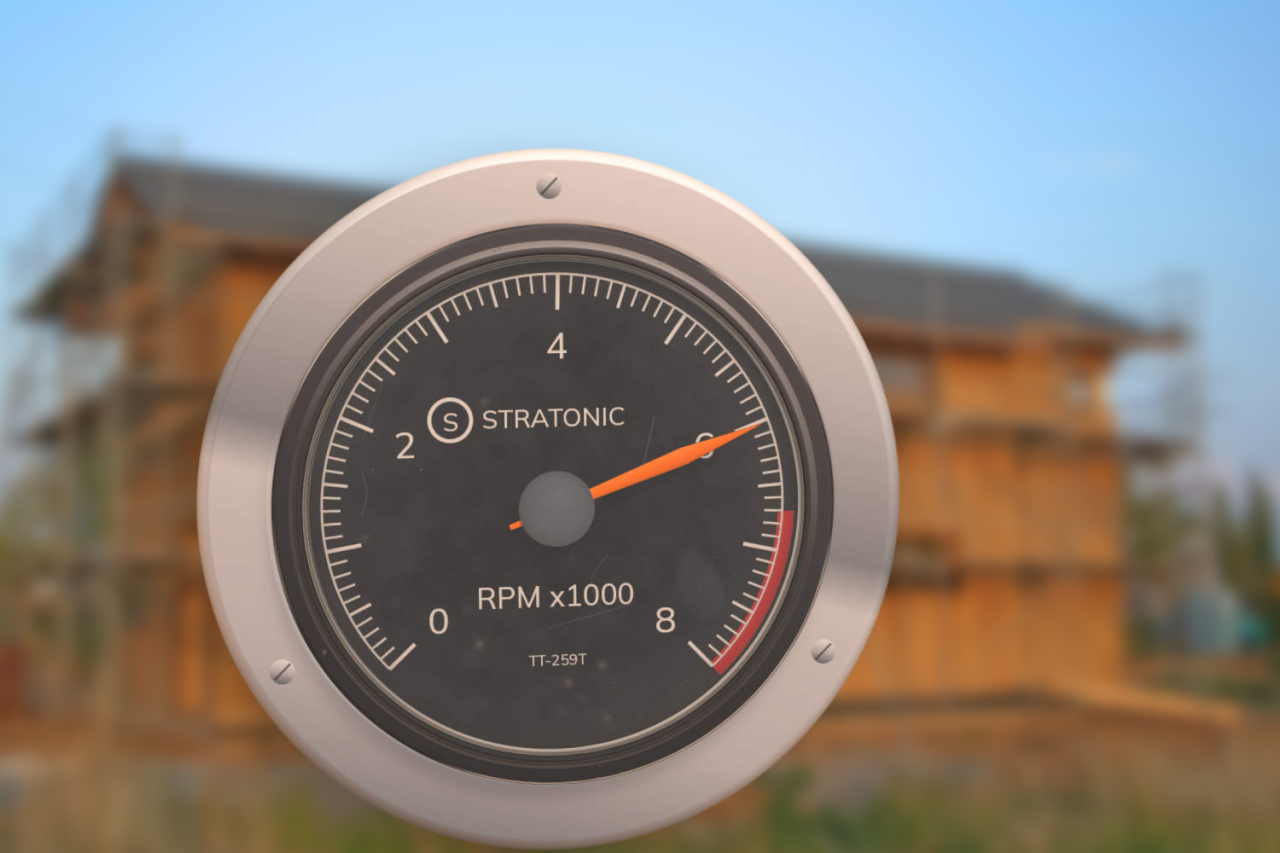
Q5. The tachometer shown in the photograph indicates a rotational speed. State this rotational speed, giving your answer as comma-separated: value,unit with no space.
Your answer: 6000,rpm
